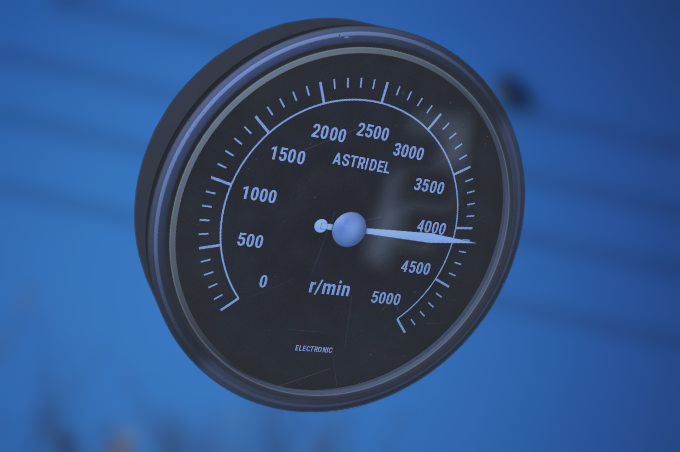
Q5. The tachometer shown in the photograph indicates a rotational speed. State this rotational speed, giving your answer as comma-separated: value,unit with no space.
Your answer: 4100,rpm
